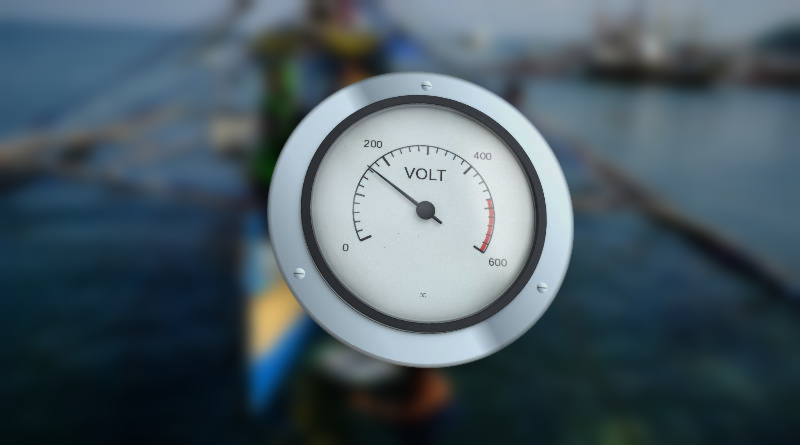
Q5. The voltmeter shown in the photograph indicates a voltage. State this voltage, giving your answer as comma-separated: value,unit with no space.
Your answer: 160,V
